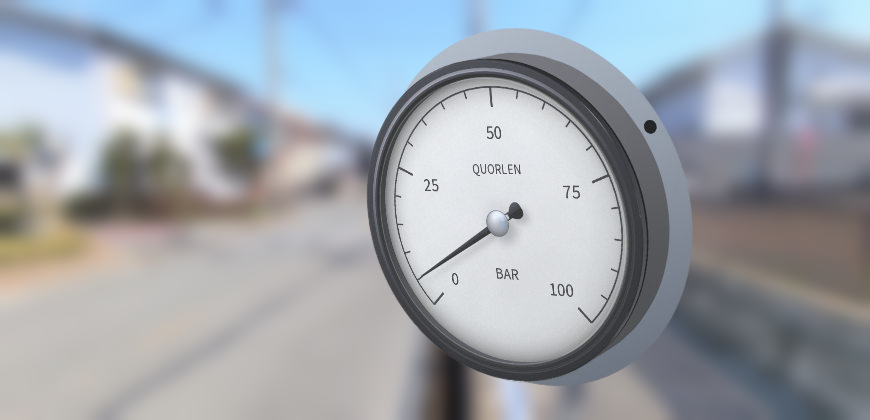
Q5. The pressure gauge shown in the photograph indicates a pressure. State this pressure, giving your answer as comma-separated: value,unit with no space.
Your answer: 5,bar
